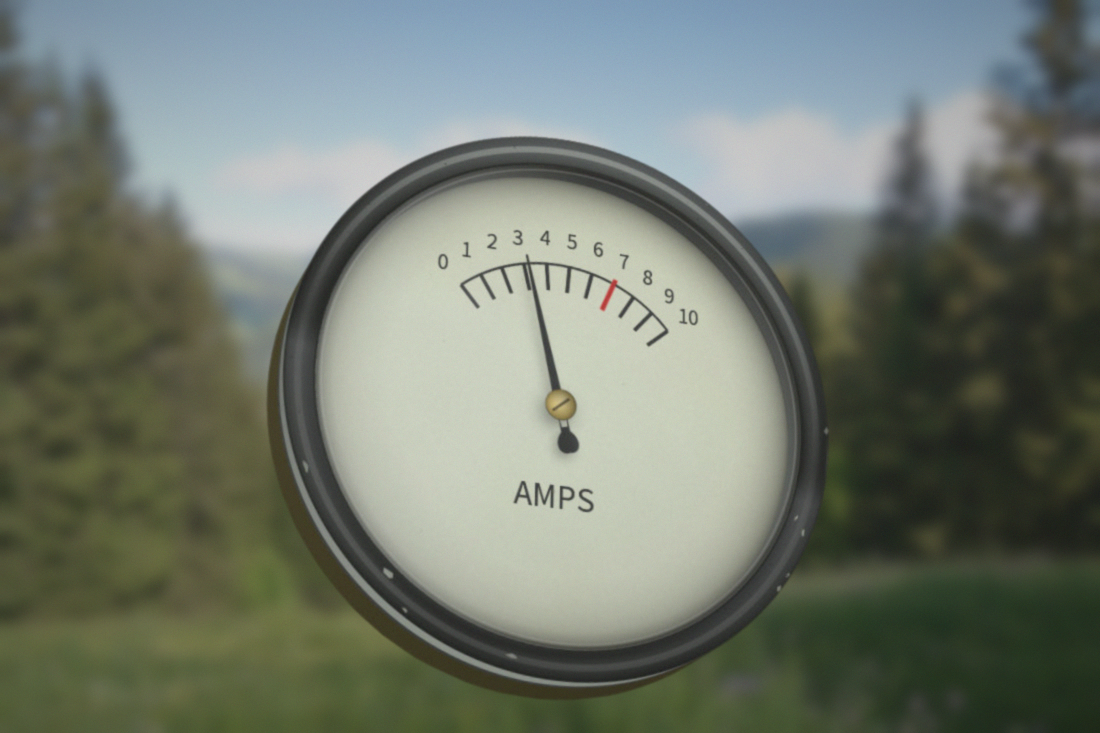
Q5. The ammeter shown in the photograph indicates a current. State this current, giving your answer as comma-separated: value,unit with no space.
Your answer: 3,A
